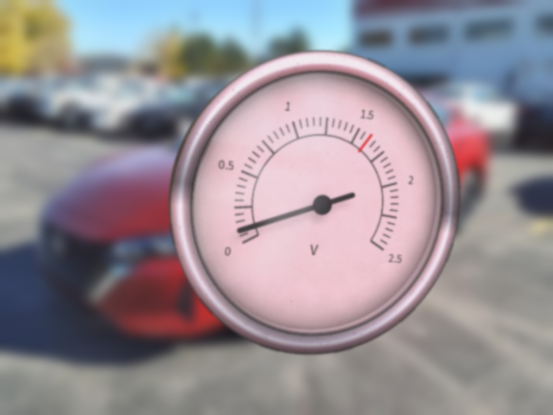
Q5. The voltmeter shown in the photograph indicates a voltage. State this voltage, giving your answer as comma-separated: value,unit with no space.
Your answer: 0.1,V
